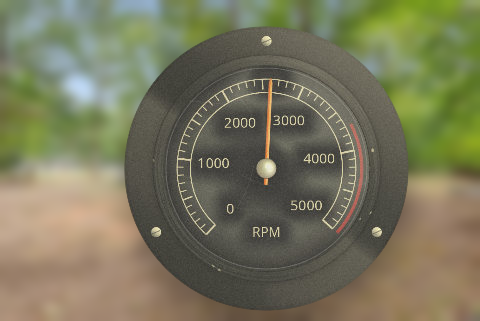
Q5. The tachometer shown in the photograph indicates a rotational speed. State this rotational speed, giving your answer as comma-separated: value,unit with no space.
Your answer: 2600,rpm
